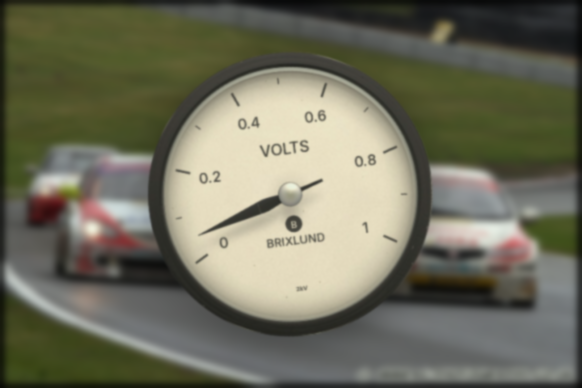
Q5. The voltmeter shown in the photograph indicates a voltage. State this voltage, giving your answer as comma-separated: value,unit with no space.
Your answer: 0.05,V
